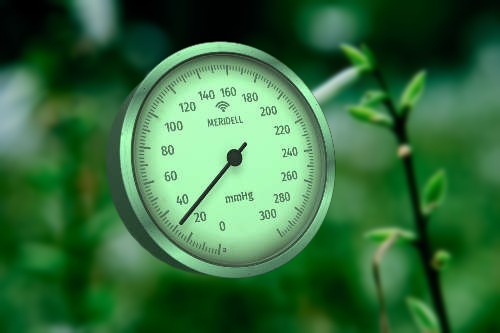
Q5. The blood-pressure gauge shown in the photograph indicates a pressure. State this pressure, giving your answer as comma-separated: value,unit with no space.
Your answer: 30,mmHg
